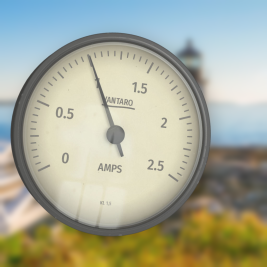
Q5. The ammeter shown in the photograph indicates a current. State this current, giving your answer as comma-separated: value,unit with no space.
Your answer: 1,A
